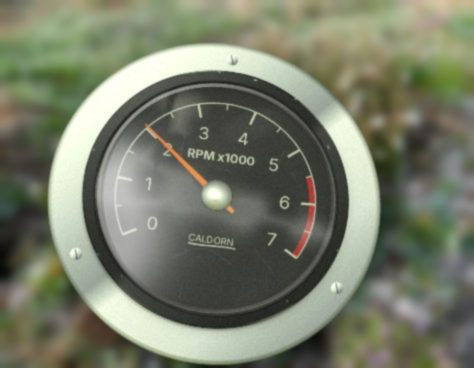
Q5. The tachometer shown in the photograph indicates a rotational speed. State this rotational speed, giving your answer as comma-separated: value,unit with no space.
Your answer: 2000,rpm
